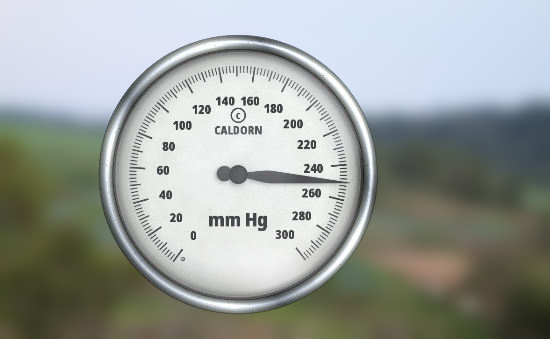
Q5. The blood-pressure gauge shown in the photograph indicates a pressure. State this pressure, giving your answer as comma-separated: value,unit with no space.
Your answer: 250,mmHg
